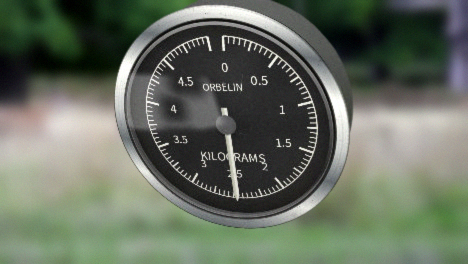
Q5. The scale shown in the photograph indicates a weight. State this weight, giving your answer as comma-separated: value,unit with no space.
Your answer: 2.5,kg
